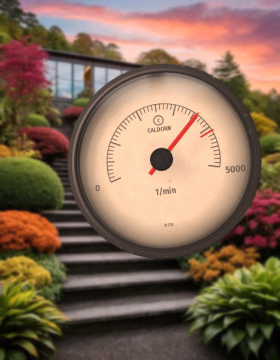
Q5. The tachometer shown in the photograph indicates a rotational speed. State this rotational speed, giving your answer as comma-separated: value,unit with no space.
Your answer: 3600,rpm
